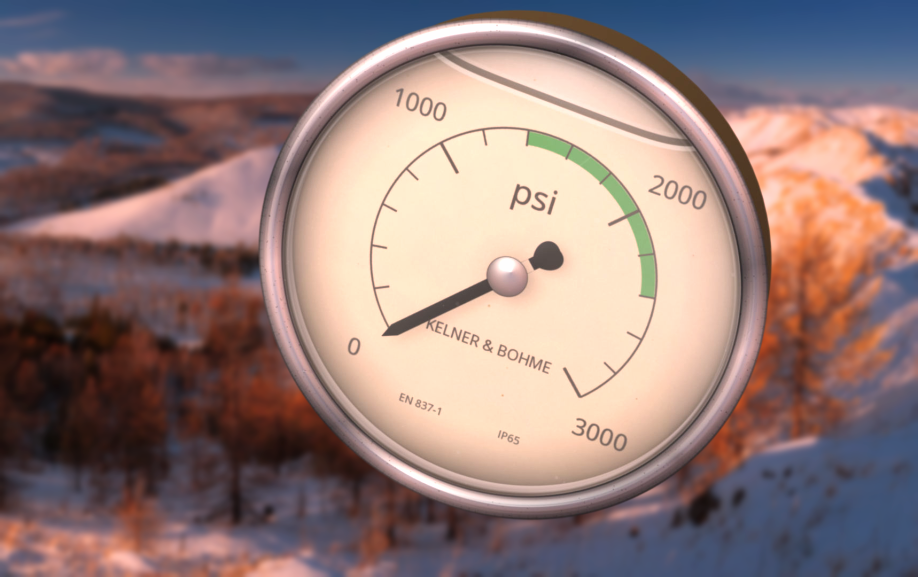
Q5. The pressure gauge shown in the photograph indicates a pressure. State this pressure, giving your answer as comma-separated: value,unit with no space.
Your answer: 0,psi
